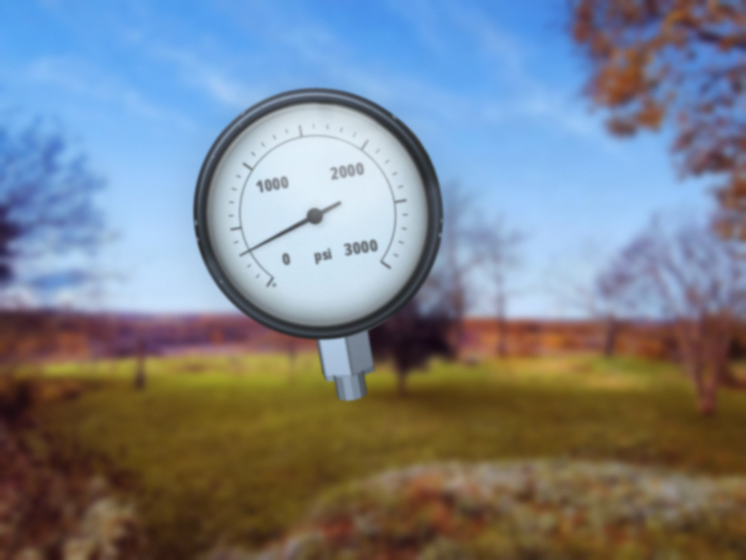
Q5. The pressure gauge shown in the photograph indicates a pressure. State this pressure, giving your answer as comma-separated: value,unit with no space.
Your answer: 300,psi
